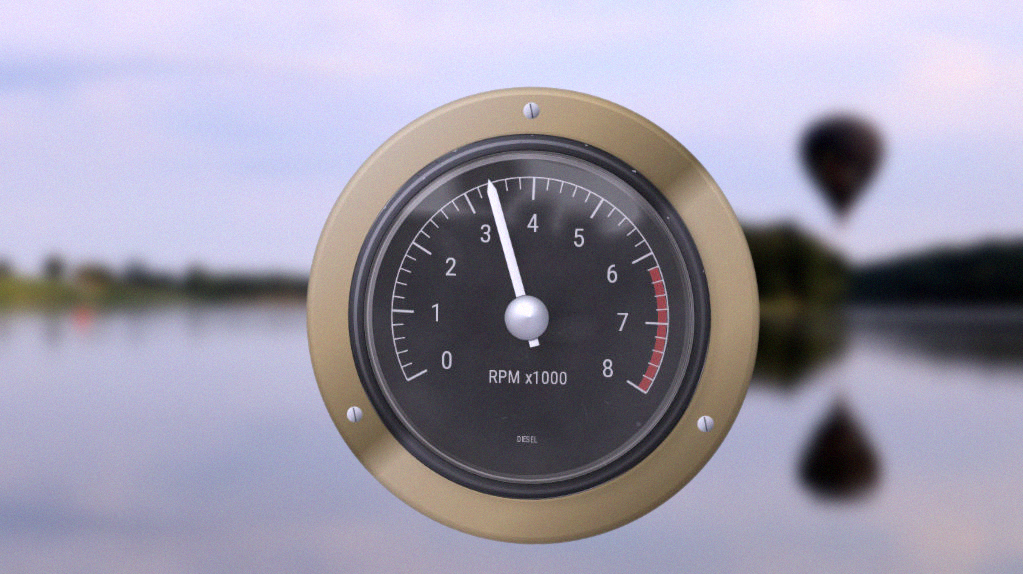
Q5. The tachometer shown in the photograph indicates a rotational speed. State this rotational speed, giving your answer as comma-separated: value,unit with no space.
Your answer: 3400,rpm
